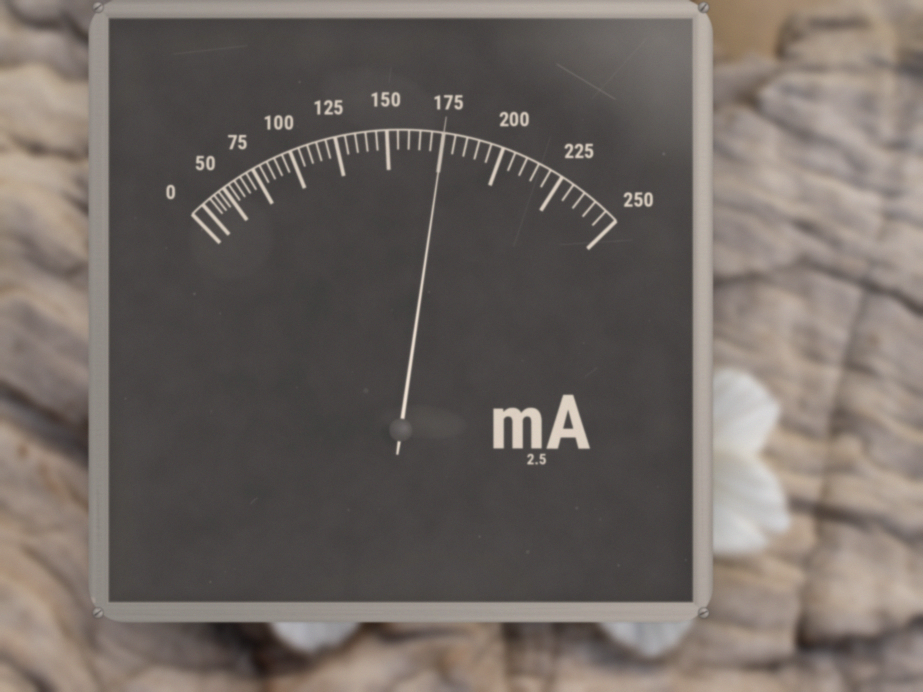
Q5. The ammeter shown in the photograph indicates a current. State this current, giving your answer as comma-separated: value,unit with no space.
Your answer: 175,mA
